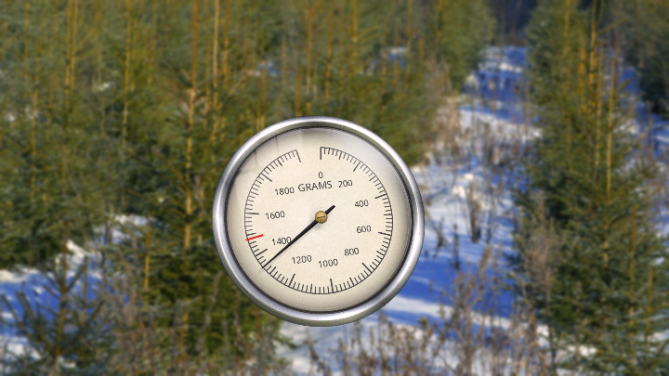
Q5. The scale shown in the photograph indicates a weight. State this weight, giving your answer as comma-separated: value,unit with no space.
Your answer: 1340,g
